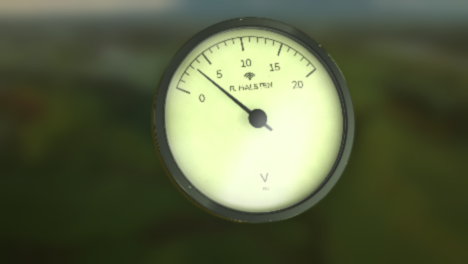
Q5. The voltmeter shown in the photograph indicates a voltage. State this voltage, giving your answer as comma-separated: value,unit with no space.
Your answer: 3,V
